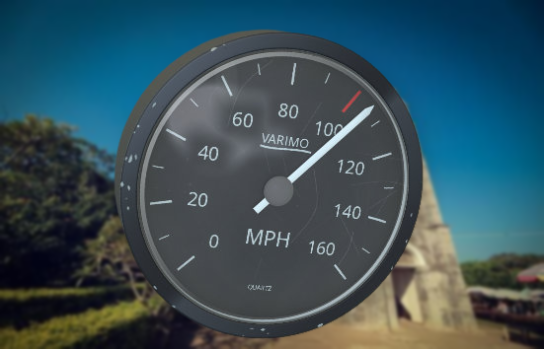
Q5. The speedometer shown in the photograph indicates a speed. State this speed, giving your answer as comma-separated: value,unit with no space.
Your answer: 105,mph
